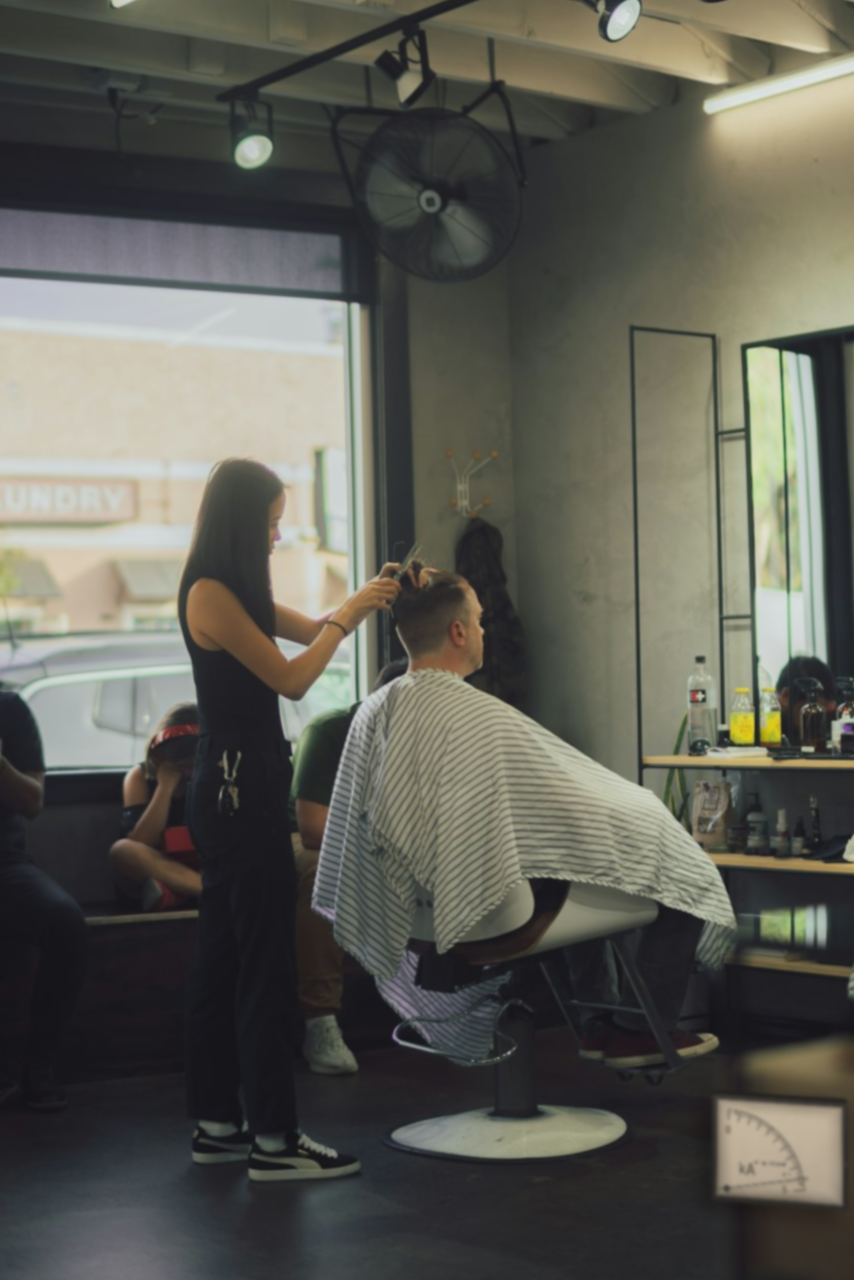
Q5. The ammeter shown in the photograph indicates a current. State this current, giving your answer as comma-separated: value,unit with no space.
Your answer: 4.5,kA
